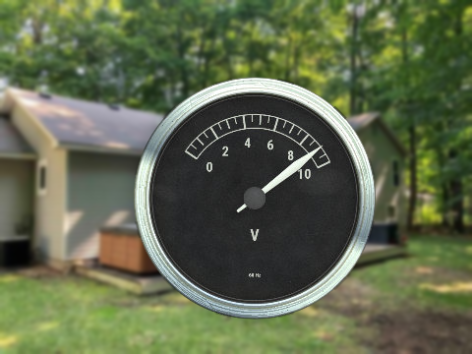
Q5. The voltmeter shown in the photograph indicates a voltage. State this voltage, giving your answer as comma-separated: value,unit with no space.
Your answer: 9,V
